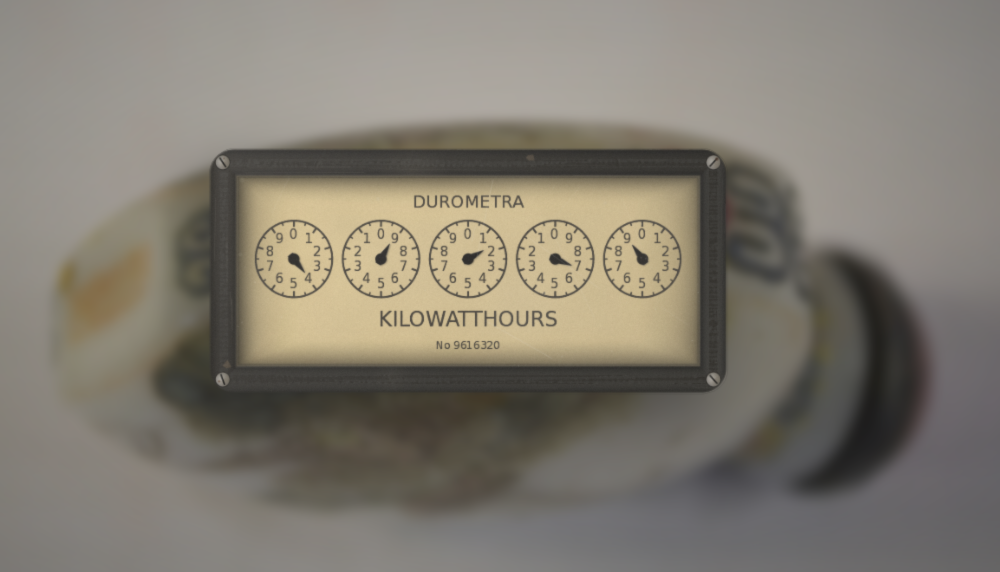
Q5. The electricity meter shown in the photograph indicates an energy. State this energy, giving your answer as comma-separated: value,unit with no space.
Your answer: 39169,kWh
